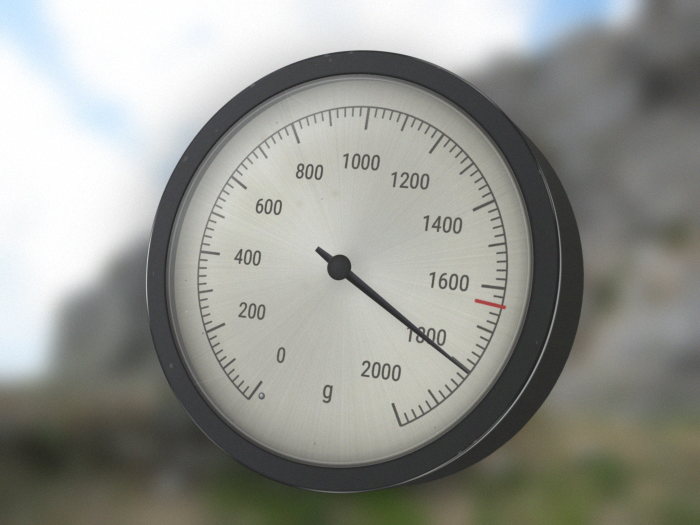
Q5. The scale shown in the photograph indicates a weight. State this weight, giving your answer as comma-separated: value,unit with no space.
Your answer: 1800,g
